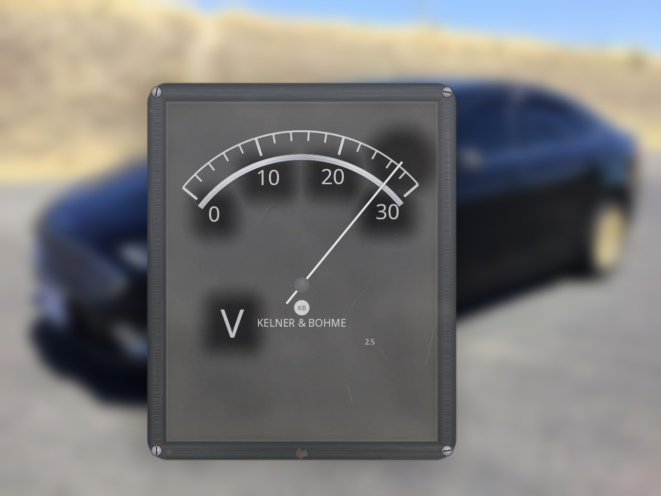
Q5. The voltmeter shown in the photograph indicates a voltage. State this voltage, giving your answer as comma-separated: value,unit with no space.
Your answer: 27,V
